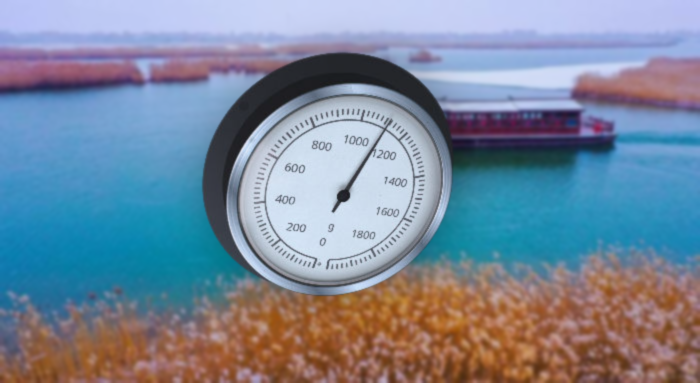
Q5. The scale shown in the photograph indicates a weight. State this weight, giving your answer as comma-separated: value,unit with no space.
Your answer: 1100,g
